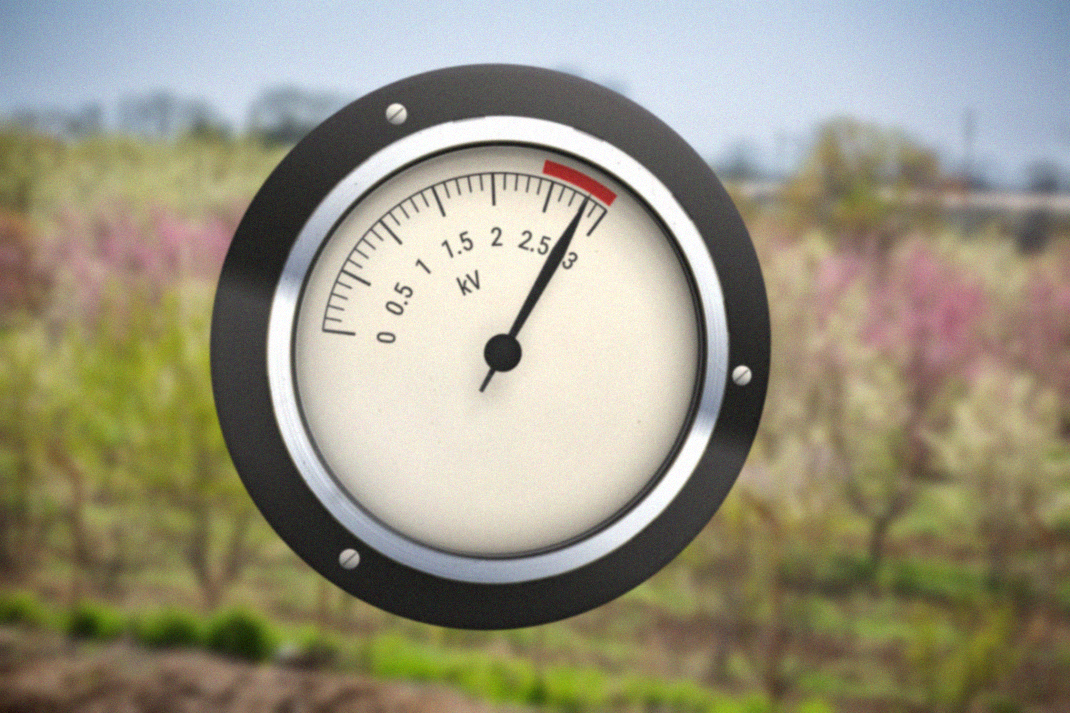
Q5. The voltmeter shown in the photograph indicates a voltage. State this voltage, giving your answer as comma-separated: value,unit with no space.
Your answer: 2.8,kV
